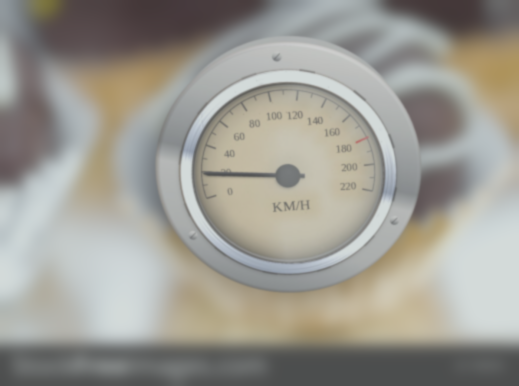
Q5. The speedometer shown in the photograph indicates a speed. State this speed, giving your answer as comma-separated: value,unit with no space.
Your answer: 20,km/h
